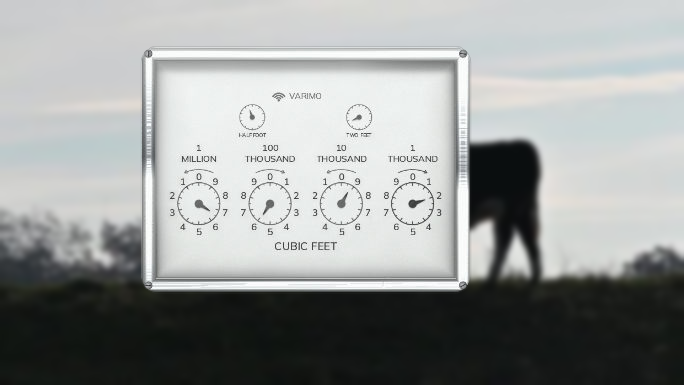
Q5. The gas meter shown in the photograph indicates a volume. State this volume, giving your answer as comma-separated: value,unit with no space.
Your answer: 659200,ft³
